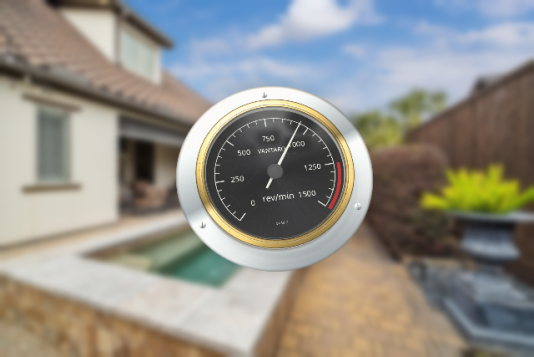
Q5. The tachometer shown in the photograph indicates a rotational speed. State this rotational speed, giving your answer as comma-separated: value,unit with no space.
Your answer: 950,rpm
